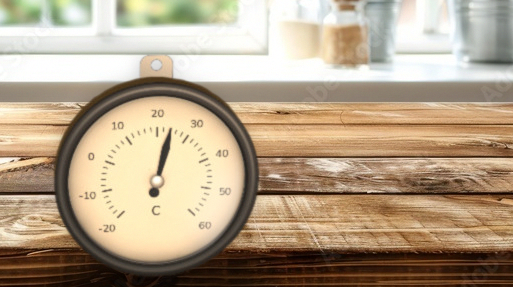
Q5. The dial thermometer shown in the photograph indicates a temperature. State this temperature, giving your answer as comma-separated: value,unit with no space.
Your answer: 24,°C
